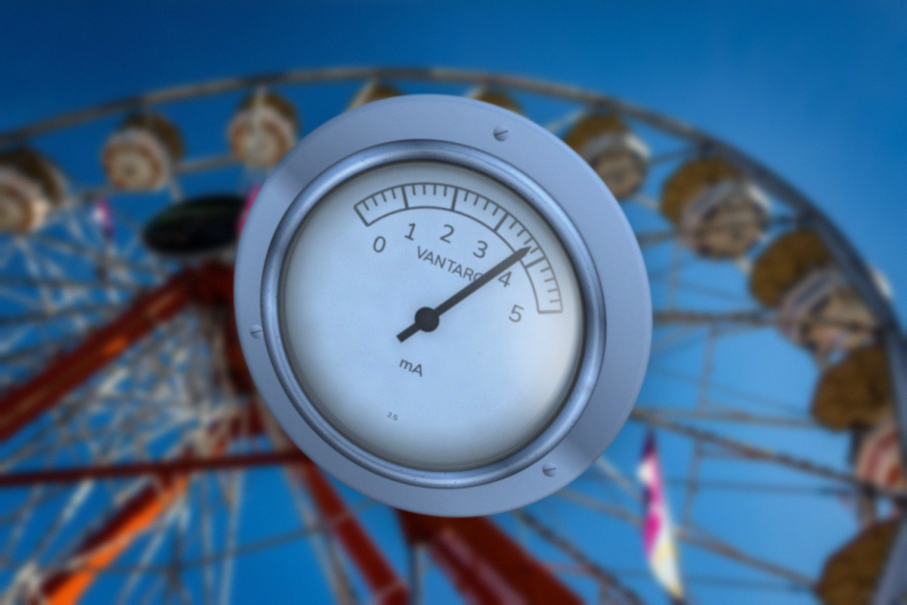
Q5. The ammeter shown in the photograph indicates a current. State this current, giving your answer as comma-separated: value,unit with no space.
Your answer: 3.7,mA
